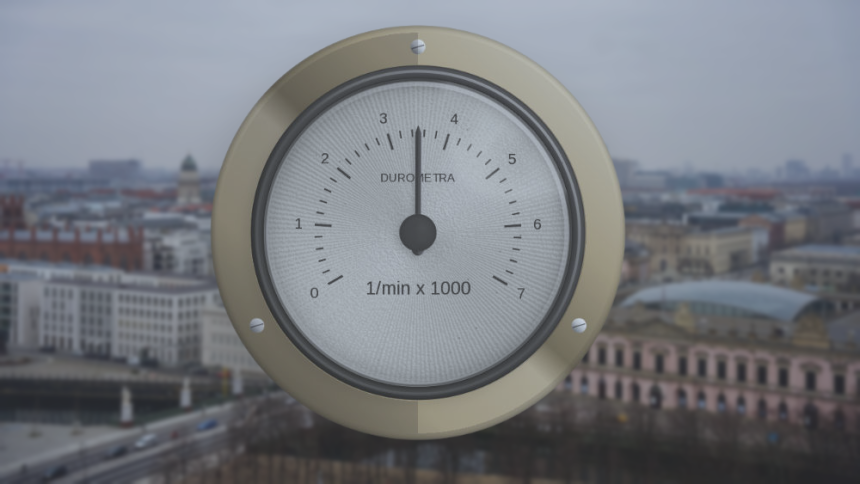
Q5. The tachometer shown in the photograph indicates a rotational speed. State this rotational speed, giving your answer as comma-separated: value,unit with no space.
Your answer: 3500,rpm
